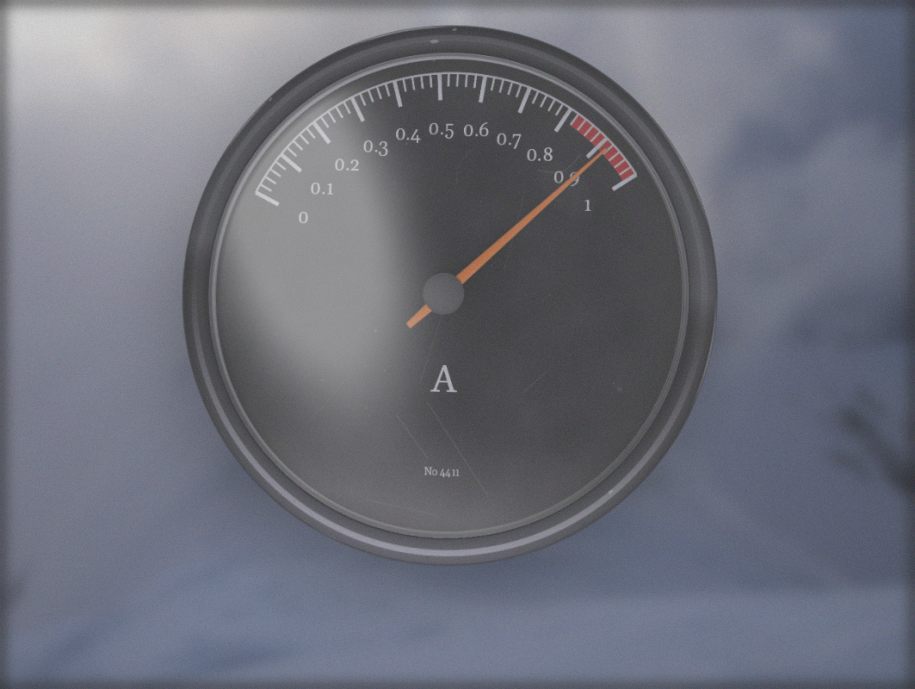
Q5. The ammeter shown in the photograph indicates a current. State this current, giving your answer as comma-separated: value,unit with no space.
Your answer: 0.92,A
